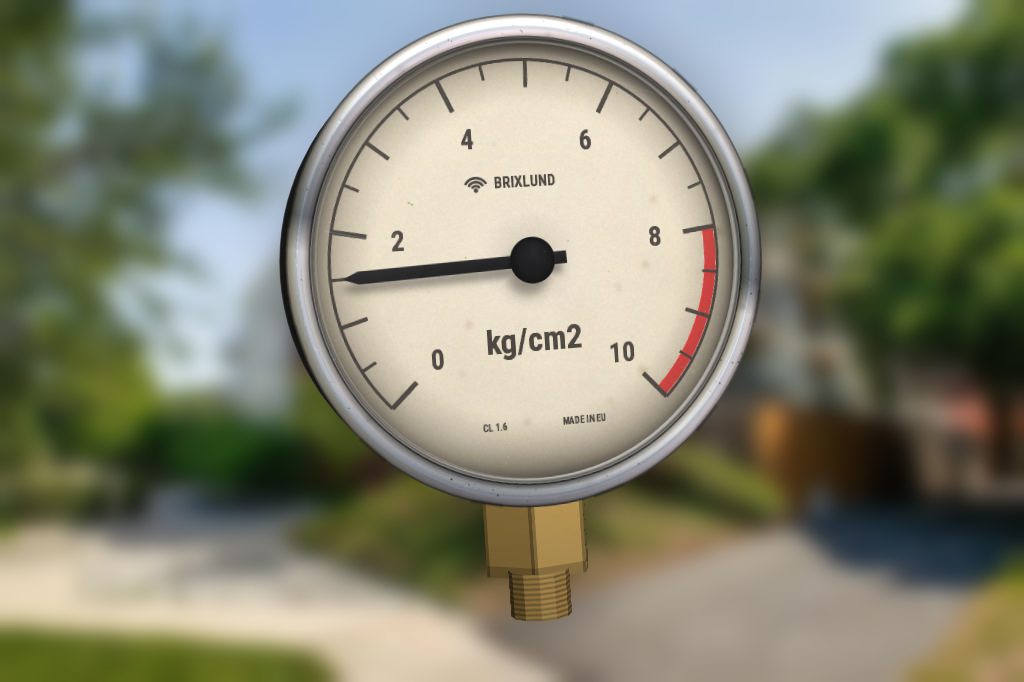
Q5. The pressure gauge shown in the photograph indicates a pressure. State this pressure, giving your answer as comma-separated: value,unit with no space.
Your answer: 1.5,kg/cm²
